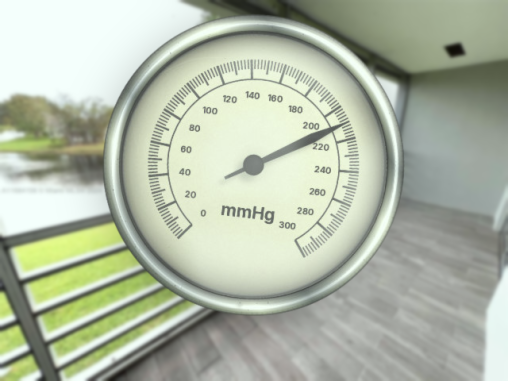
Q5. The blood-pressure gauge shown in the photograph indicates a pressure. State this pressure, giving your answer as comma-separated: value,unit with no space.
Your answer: 210,mmHg
